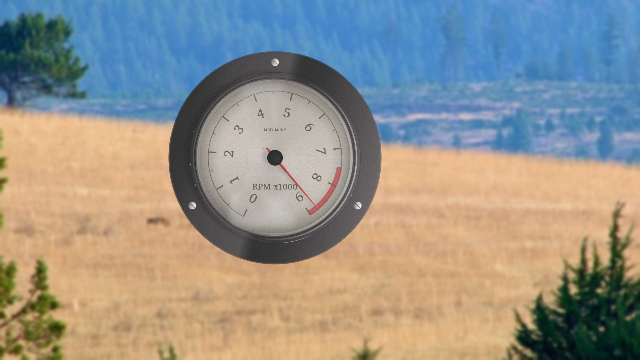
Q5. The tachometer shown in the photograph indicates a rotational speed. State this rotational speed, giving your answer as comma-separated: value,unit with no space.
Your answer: 8750,rpm
